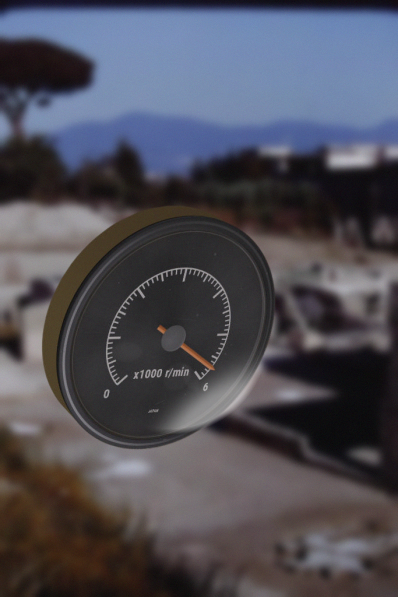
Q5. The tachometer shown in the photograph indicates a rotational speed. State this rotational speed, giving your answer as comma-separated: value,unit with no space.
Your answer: 5700,rpm
